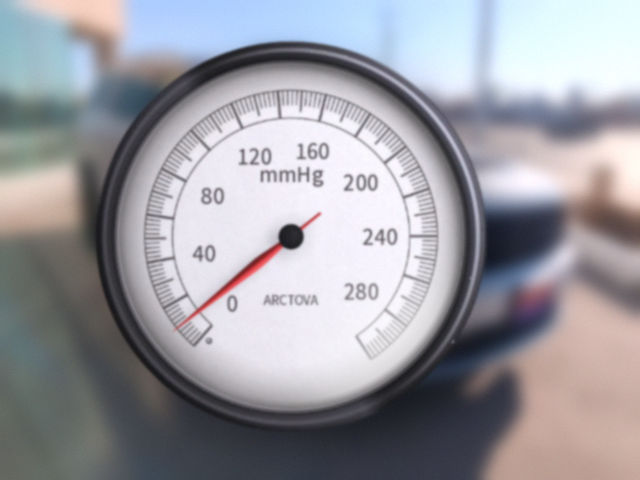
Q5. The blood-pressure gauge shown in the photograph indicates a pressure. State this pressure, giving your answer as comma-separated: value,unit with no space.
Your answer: 10,mmHg
